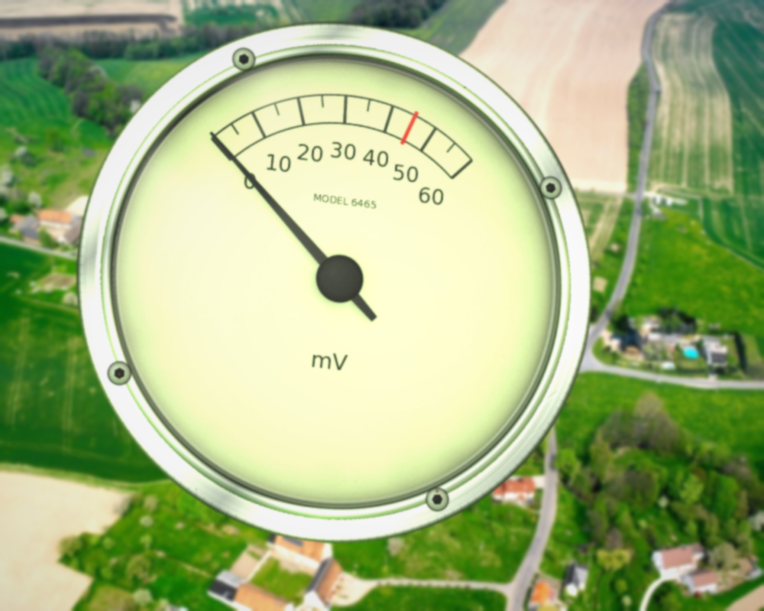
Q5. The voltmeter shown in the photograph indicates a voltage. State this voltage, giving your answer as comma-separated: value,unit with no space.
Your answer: 0,mV
